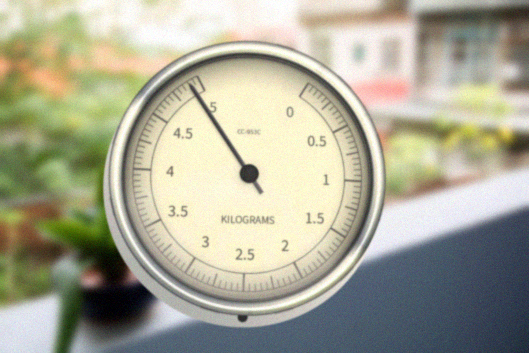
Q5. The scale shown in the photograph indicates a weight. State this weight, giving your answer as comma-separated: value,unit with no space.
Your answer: 4.9,kg
